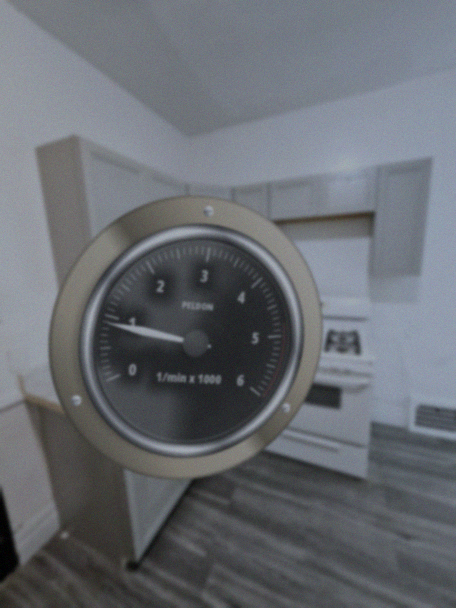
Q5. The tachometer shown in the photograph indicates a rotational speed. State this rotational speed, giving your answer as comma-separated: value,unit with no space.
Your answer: 900,rpm
